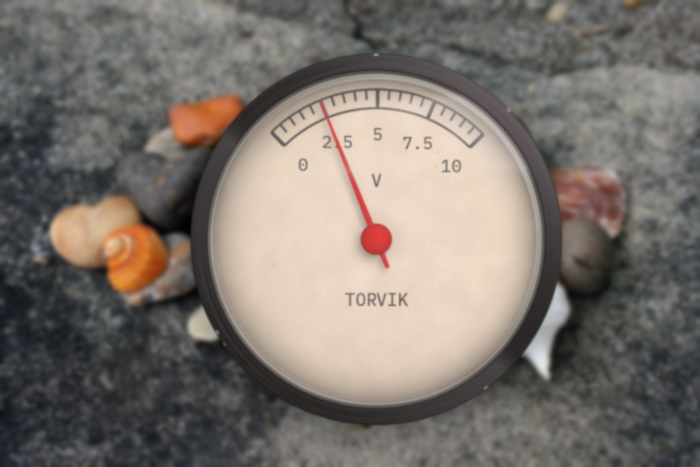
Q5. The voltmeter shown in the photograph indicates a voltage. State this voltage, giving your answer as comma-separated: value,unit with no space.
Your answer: 2.5,V
